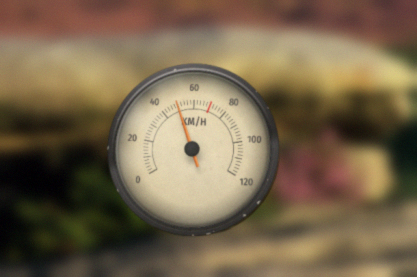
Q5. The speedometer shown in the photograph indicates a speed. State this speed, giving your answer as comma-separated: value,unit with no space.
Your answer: 50,km/h
